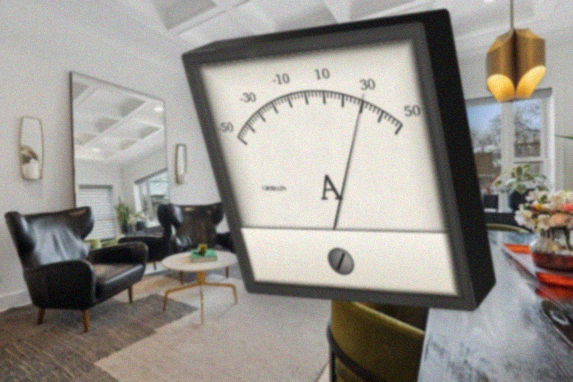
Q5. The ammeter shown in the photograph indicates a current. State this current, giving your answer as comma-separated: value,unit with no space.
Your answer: 30,A
